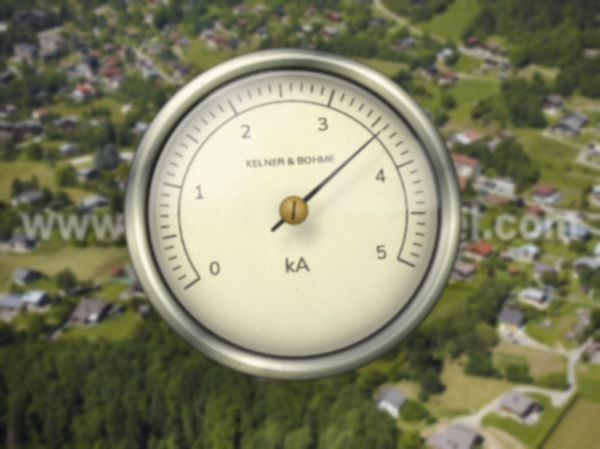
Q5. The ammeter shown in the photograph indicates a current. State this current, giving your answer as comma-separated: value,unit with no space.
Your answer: 3.6,kA
